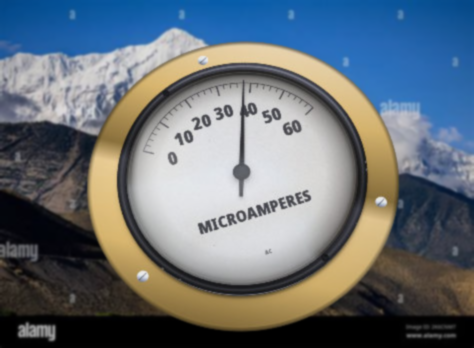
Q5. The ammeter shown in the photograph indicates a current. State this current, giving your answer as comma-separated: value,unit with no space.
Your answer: 38,µA
